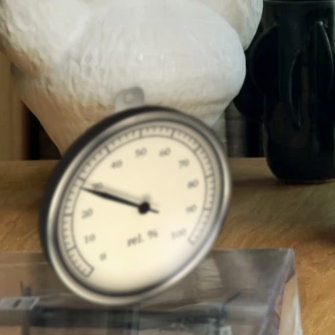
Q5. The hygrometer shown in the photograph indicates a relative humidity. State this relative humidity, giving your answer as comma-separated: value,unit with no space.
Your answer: 28,%
